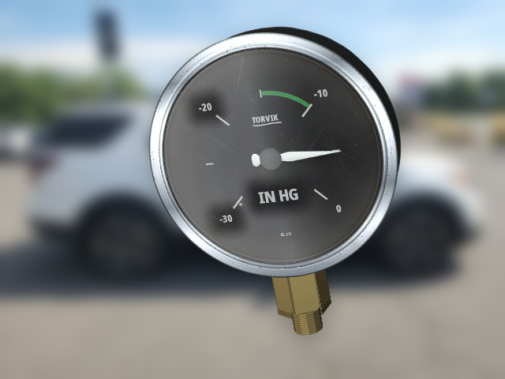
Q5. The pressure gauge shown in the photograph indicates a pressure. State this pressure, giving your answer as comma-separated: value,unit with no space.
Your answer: -5,inHg
